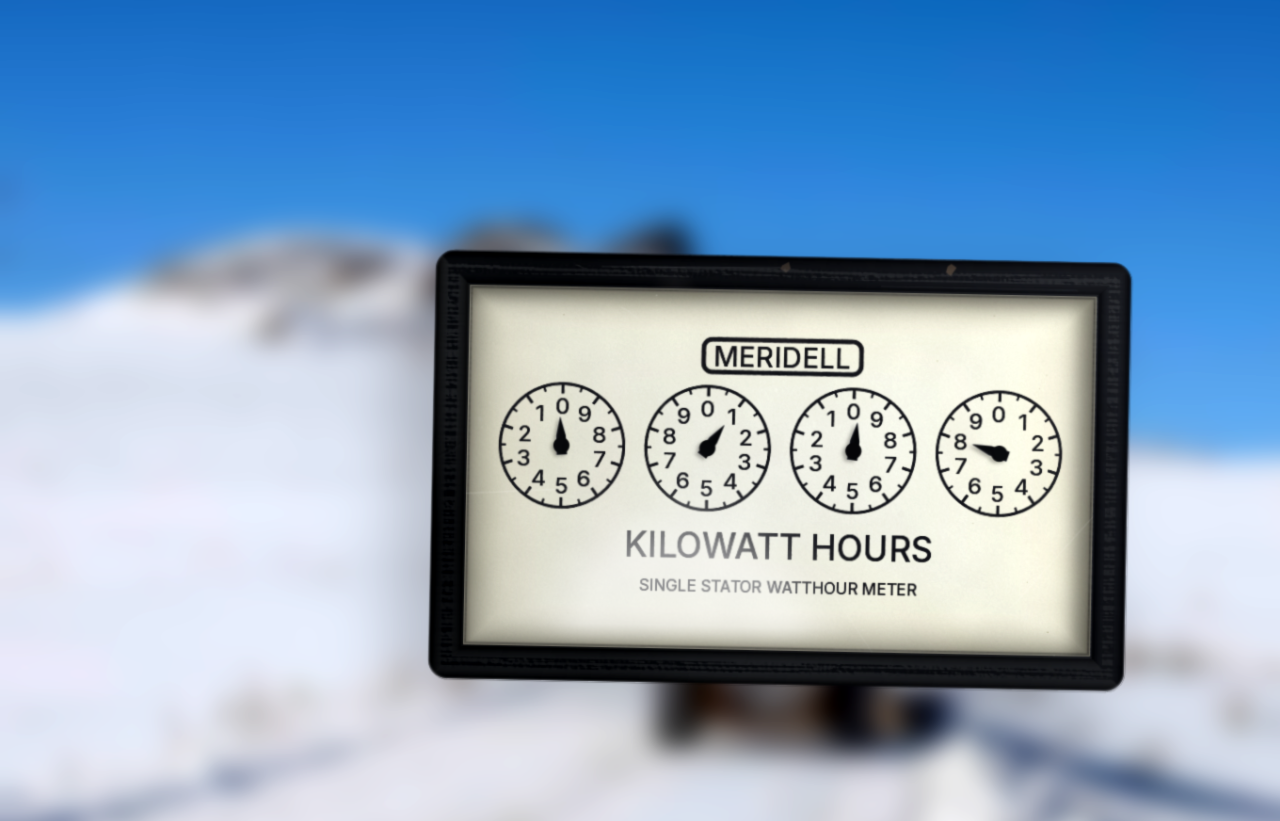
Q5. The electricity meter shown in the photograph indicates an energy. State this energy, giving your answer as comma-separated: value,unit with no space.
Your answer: 98,kWh
